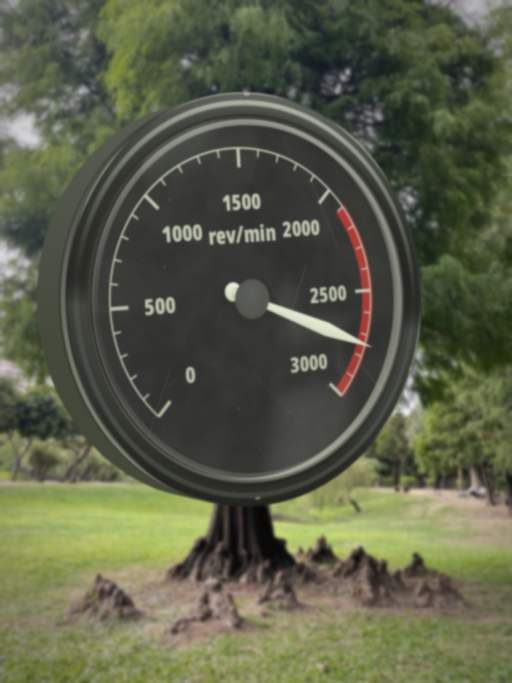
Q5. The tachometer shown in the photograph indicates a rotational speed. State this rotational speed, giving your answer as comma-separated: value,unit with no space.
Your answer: 2750,rpm
